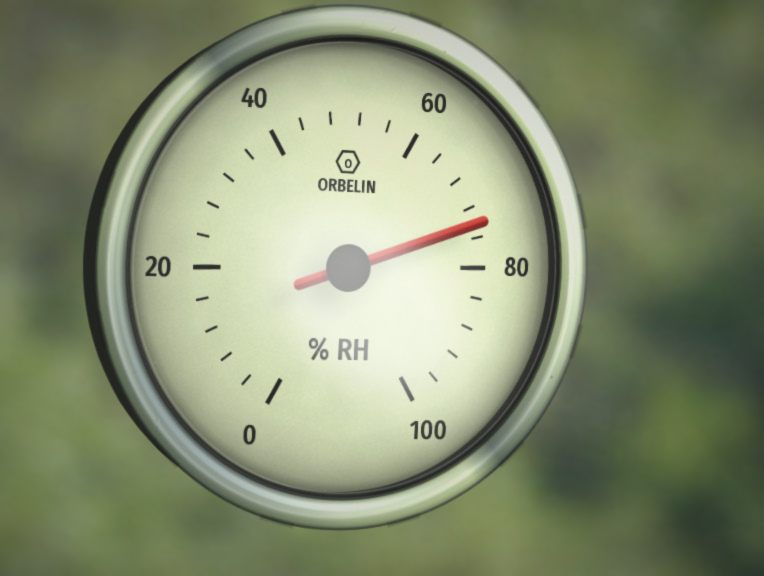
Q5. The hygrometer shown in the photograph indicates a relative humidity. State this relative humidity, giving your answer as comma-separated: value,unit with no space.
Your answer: 74,%
